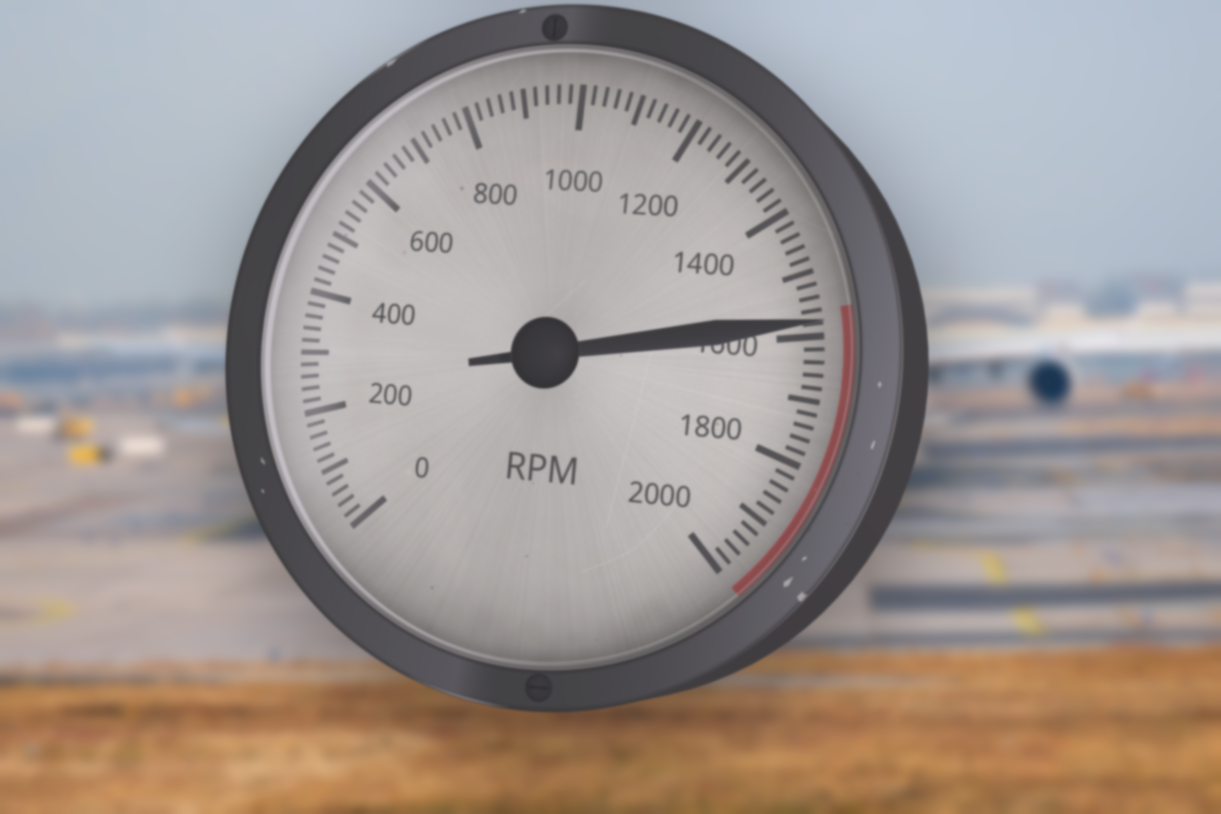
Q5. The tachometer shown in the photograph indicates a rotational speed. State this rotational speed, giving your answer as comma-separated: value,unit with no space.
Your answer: 1580,rpm
